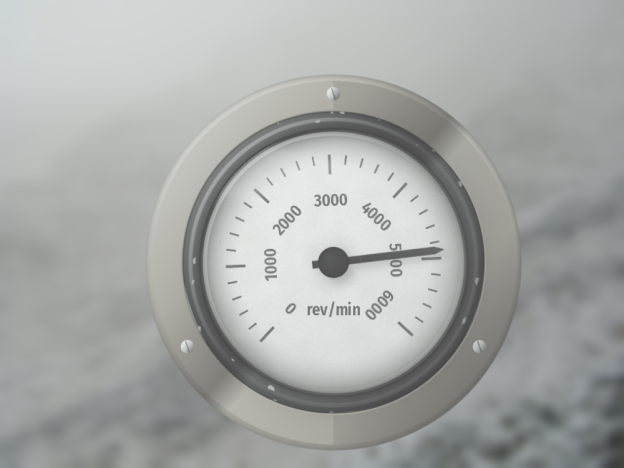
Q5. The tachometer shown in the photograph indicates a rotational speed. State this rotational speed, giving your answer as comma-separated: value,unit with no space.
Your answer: 4900,rpm
